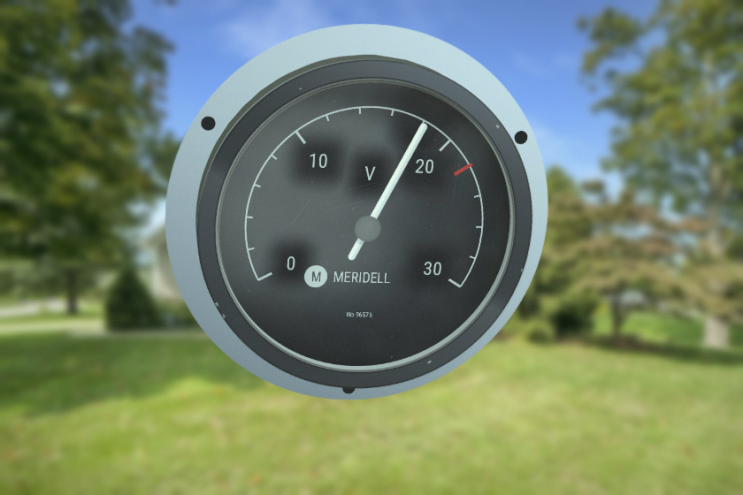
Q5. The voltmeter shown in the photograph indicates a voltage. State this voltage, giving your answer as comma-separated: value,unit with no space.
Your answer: 18,V
